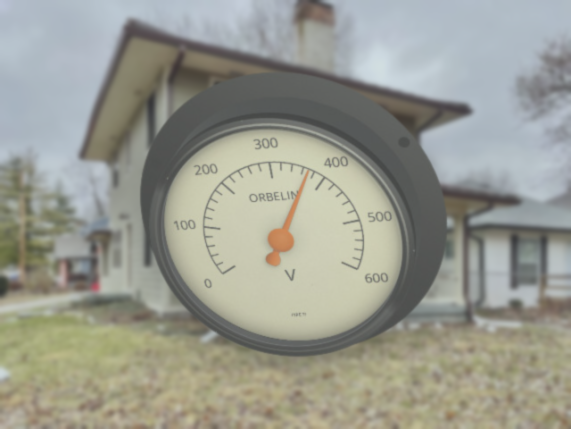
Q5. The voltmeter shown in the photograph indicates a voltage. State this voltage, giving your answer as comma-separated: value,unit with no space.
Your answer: 370,V
